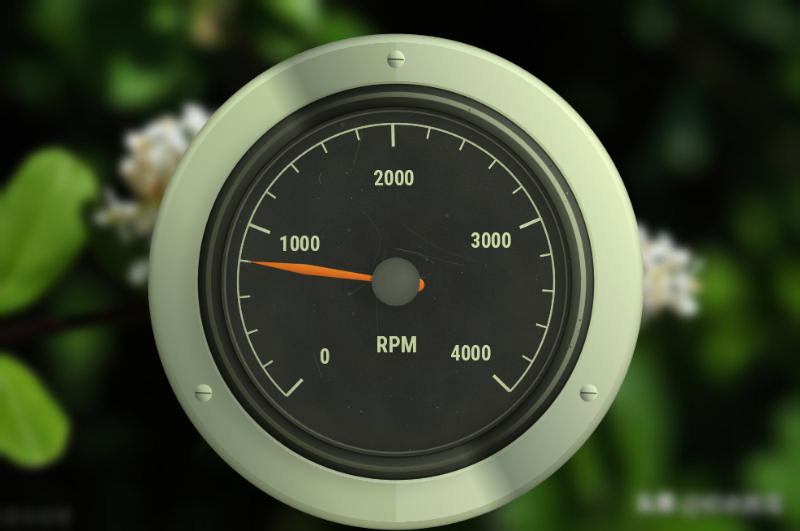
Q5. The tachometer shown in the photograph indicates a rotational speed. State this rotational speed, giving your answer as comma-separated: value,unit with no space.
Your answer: 800,rpm
